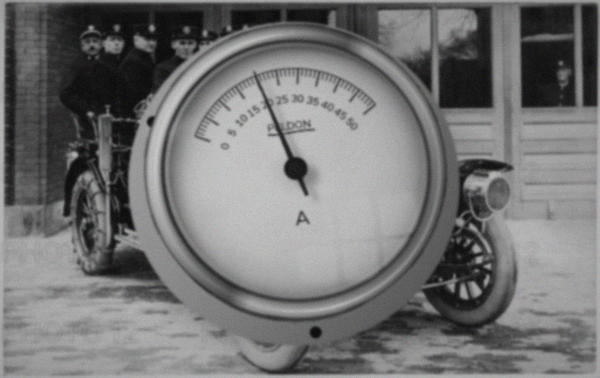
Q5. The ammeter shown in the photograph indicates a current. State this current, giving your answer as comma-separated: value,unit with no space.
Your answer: 20,A
